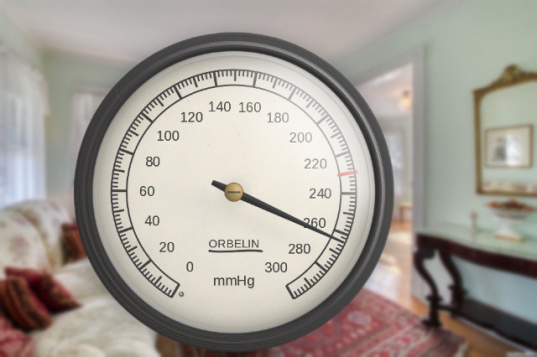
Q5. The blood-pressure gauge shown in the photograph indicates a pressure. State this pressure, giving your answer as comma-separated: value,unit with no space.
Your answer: 264,mmHg
